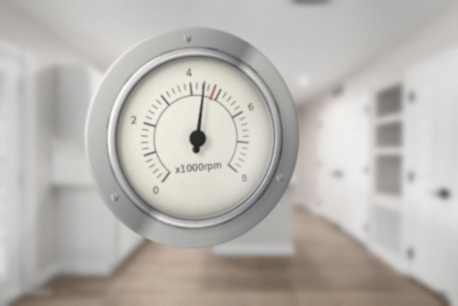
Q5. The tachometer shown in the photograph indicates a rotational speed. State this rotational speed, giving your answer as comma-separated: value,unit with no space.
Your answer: 4400,rpm
